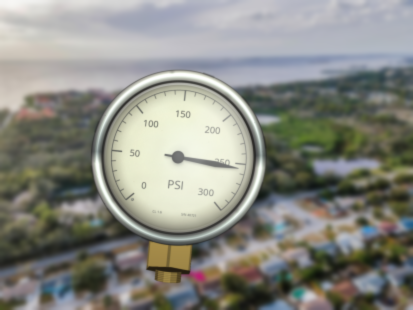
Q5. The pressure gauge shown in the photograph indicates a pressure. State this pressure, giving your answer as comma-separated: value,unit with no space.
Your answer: 255,psi
